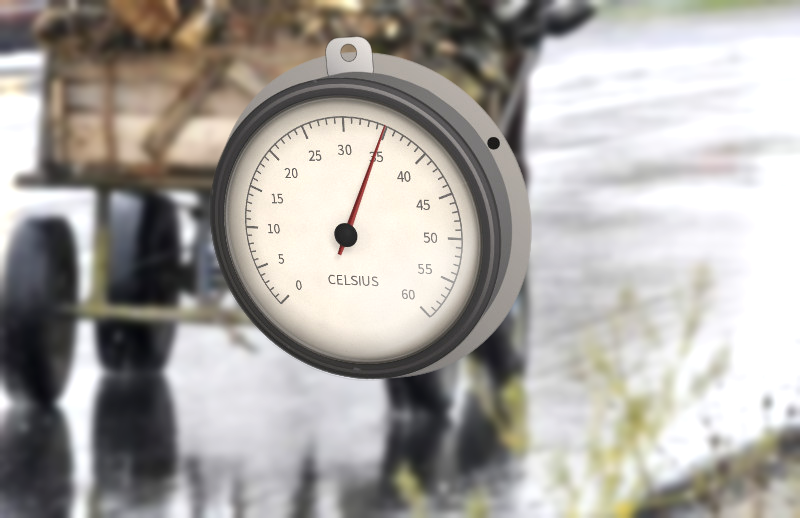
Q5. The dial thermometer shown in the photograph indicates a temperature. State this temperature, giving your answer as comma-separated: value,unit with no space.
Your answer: 35,°C
